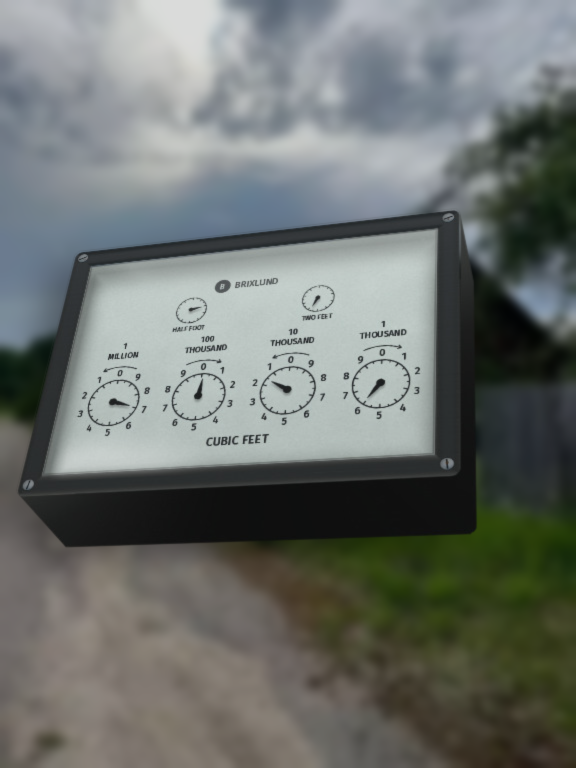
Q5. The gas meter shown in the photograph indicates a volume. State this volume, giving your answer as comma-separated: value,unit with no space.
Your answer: 701600,ft³
